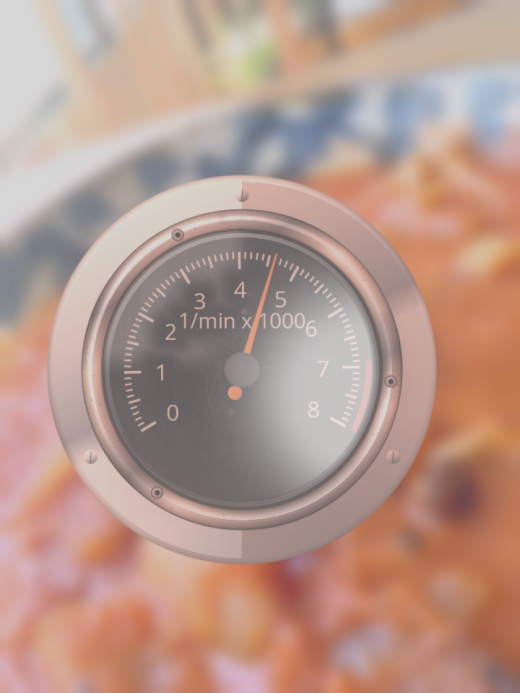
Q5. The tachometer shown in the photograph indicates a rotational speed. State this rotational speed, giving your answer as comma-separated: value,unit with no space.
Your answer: 4600,rpm
